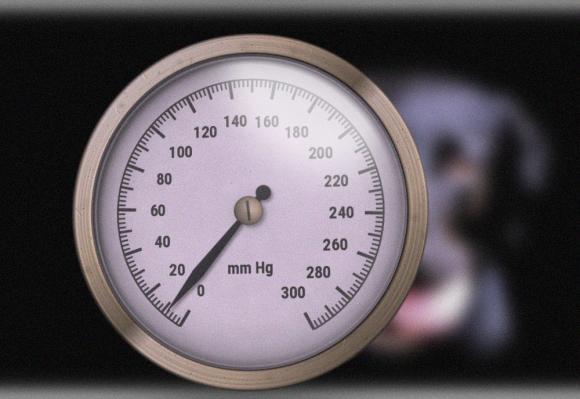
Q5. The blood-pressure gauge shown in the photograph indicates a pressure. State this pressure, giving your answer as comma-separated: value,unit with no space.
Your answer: 8,mmHg
